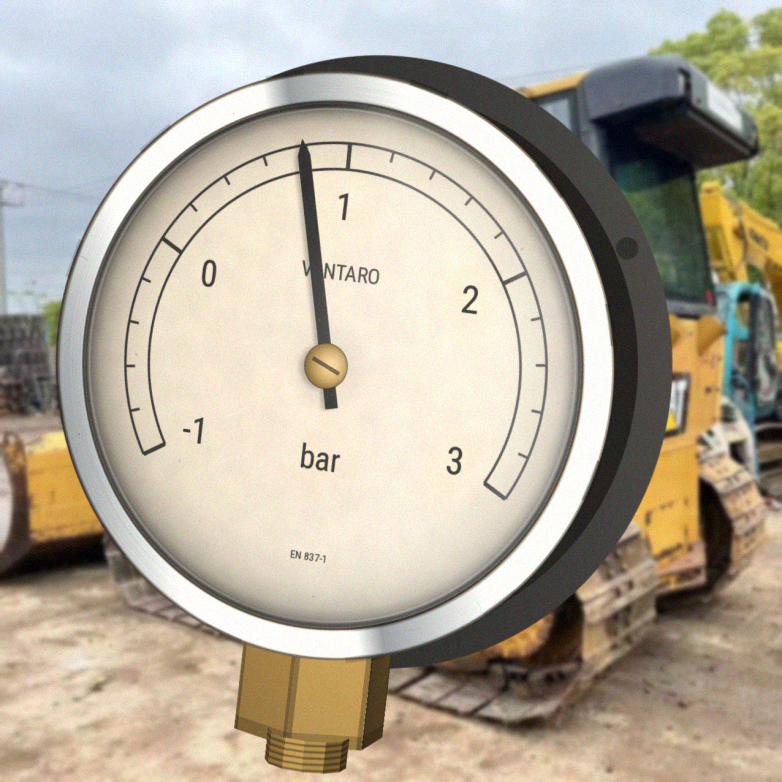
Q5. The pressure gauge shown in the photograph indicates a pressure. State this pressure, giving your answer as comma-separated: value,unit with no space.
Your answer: 0.8,bar
